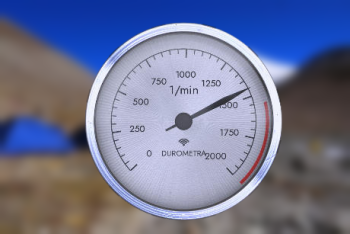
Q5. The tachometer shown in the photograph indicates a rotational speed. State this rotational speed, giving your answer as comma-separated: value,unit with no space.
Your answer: 1450,rpm
